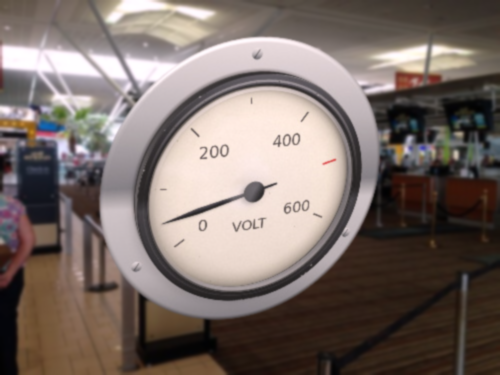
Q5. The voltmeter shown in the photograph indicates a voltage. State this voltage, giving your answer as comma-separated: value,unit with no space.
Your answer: 50,V
